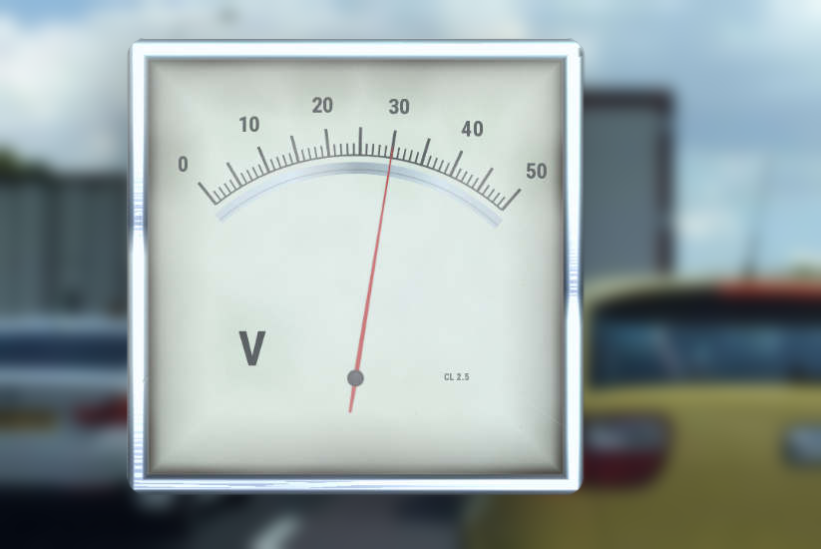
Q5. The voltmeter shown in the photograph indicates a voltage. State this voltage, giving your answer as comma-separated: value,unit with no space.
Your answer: 30,V
